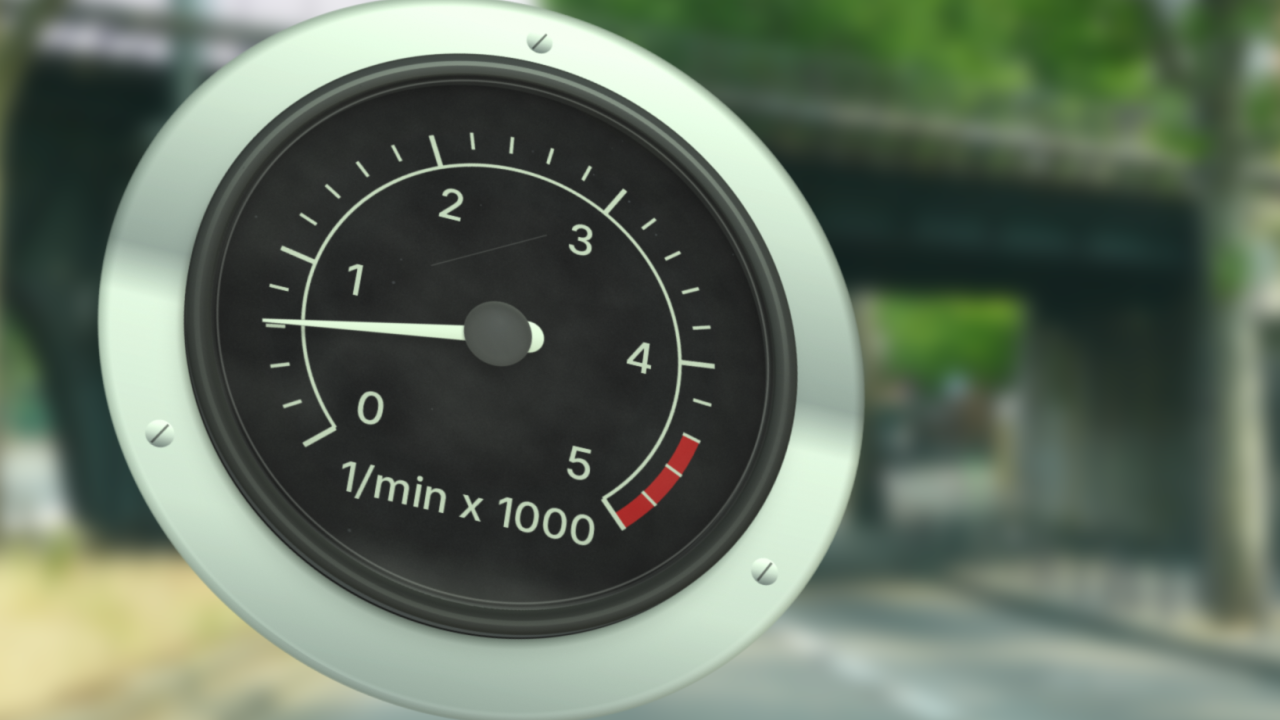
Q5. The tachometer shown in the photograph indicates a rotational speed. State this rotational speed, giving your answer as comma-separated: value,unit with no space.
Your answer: 600,rpm
